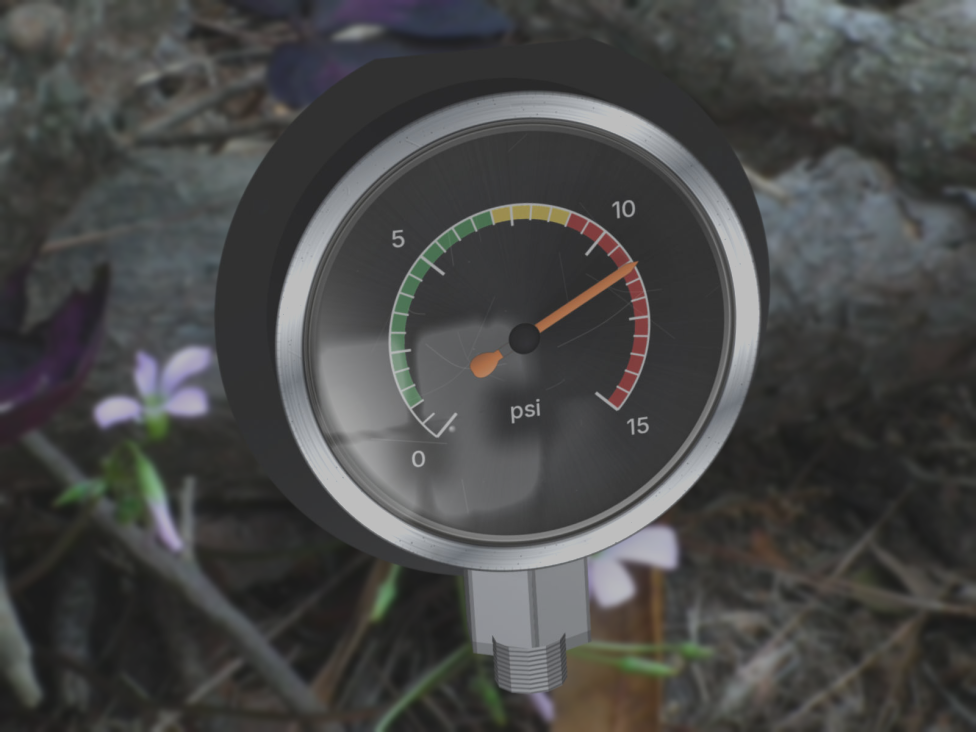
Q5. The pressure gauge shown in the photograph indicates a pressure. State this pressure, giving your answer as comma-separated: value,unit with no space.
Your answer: 11,psi
